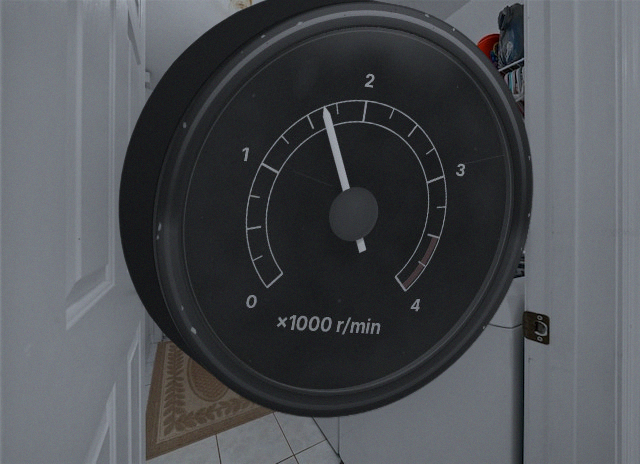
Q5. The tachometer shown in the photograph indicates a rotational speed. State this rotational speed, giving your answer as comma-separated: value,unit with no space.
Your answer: 1625,rpm
